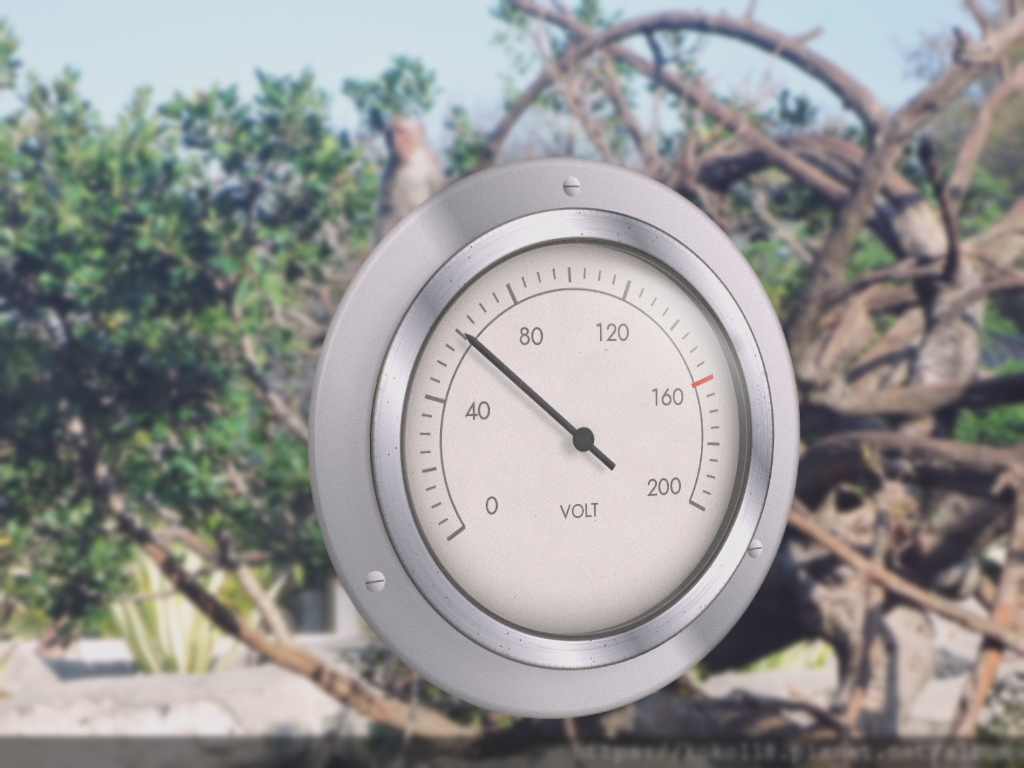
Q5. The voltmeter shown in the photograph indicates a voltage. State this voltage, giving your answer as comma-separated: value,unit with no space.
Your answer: 60,V
